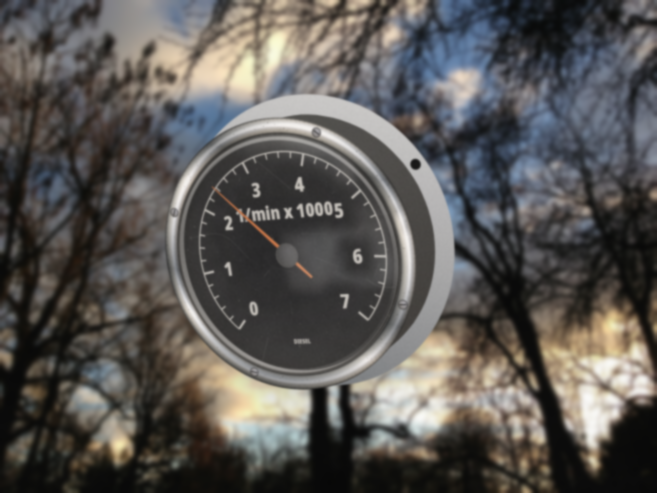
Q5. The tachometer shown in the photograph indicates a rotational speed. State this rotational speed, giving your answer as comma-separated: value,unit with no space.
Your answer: 2400,rpm
